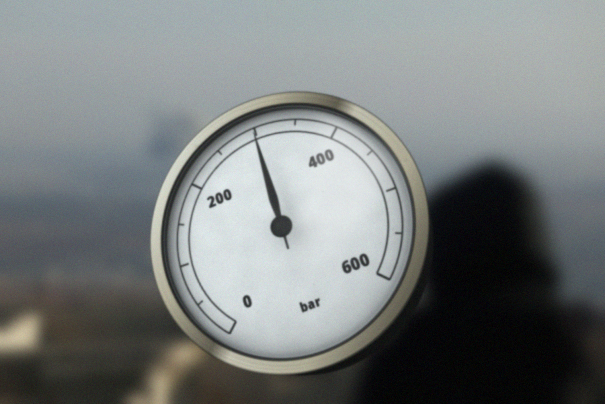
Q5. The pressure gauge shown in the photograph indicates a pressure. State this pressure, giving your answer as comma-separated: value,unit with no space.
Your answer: 300,bar
